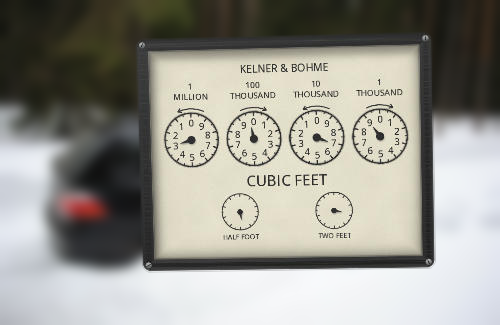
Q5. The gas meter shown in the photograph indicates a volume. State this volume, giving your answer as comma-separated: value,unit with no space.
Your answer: 296900,ft³
